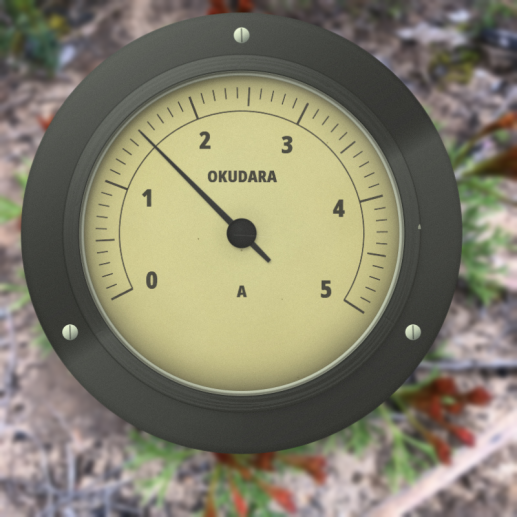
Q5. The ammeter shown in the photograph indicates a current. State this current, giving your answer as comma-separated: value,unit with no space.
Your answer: 1.5,A
